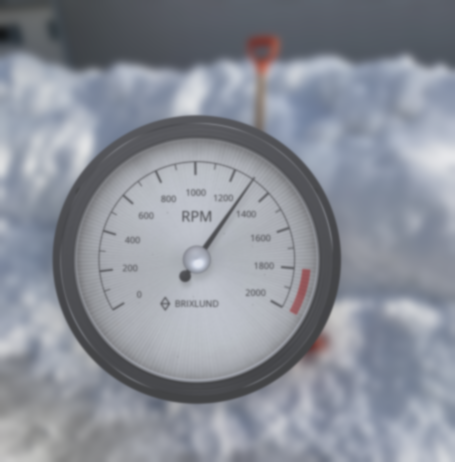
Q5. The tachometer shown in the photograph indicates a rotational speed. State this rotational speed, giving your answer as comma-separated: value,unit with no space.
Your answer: 1300,rpm
